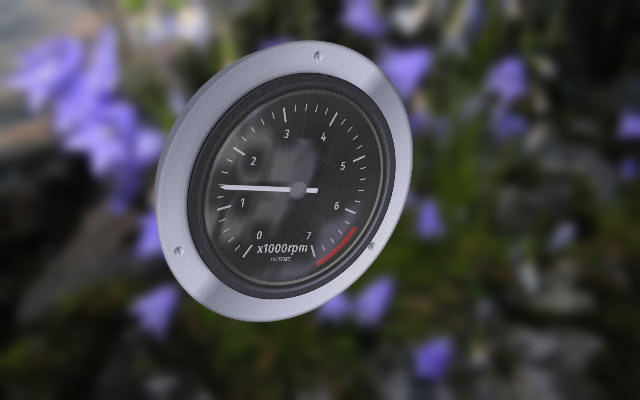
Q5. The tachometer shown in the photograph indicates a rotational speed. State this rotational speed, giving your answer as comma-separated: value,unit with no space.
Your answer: 1400,rpm
